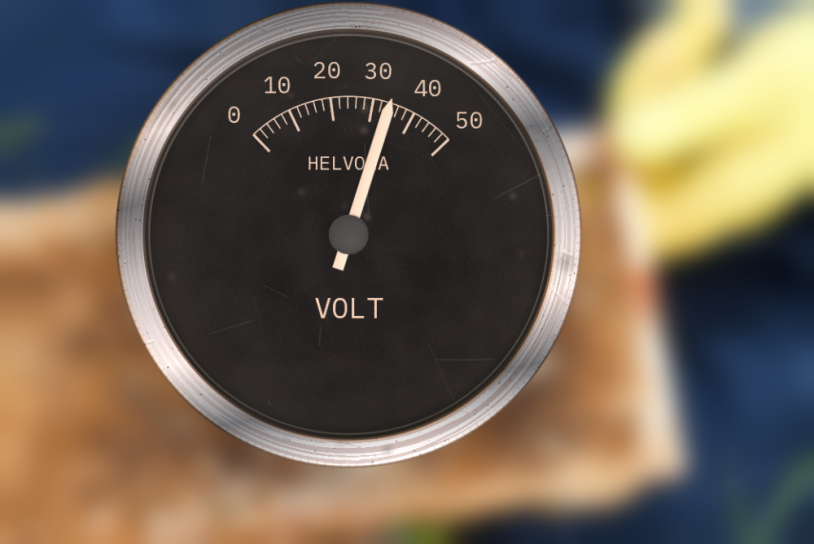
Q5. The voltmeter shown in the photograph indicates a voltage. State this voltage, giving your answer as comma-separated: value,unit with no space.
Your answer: 34,V
